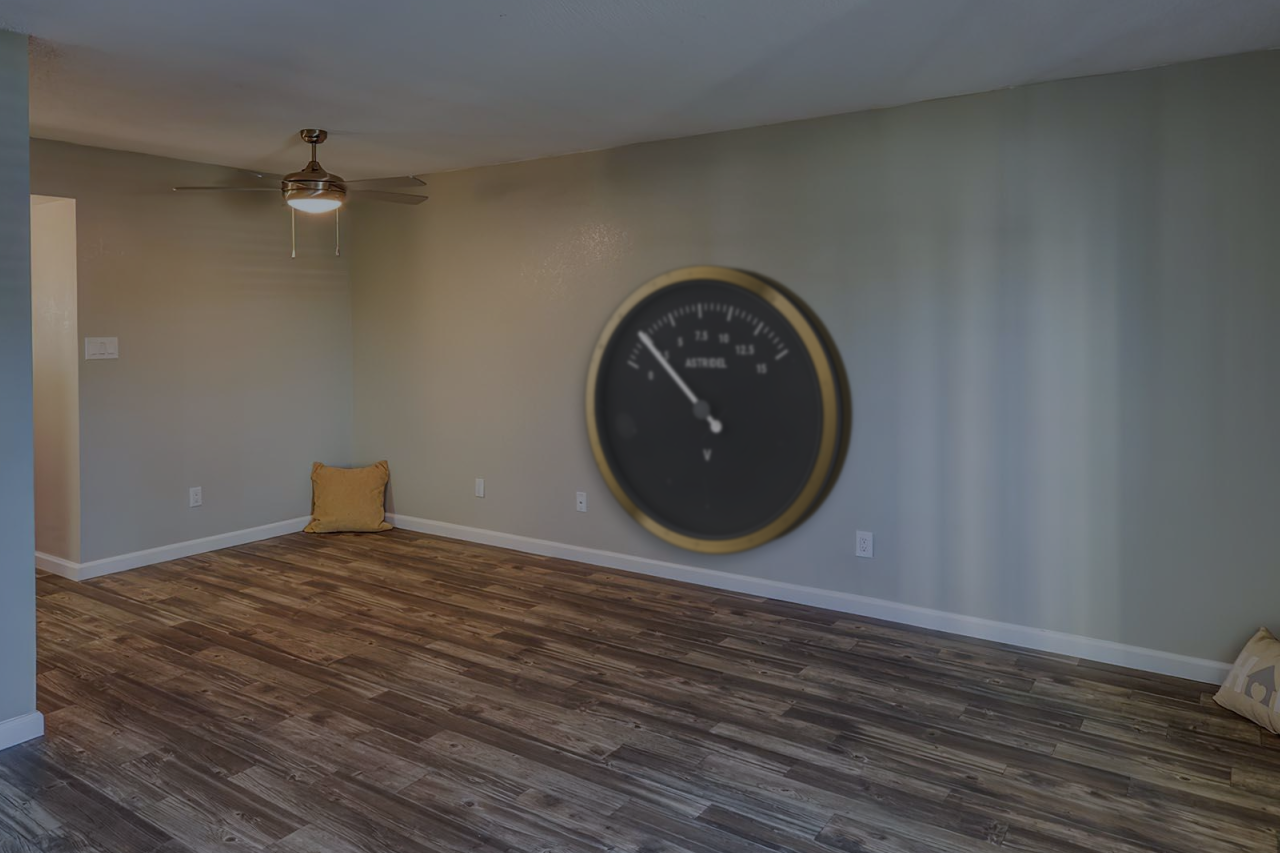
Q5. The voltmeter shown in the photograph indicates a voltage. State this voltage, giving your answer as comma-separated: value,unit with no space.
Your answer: 2.5,V
